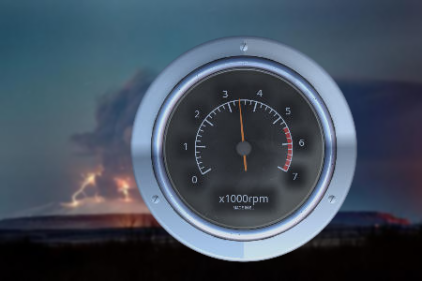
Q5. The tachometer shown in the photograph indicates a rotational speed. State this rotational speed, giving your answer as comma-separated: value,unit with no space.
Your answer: 3400,rpm
